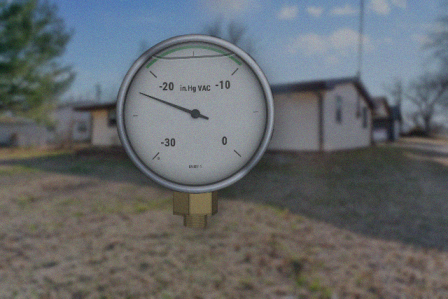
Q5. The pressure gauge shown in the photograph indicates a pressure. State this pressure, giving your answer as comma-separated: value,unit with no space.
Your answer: -22.5,inHg
